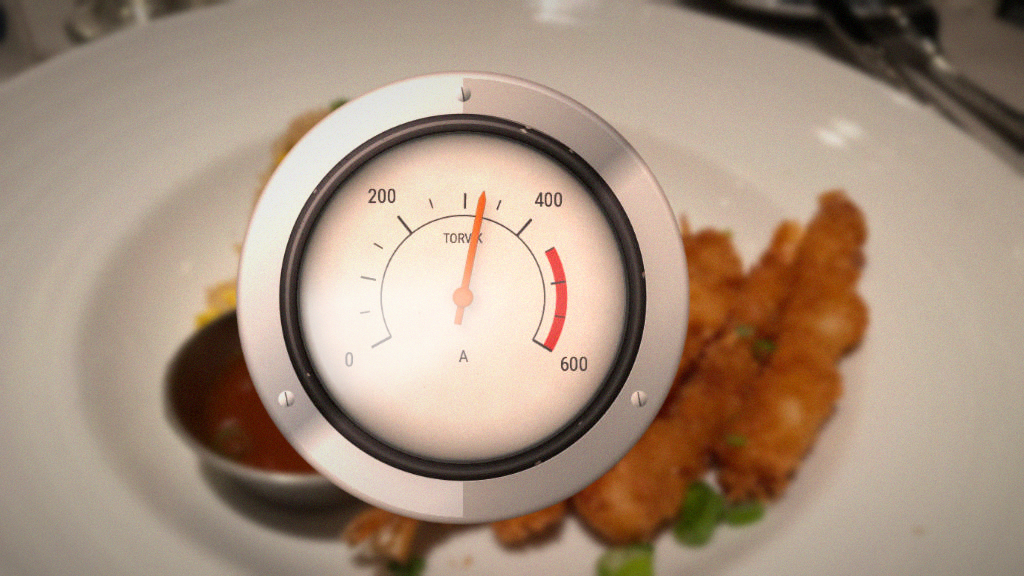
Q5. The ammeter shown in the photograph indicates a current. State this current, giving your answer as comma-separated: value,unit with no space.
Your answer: 325,A
